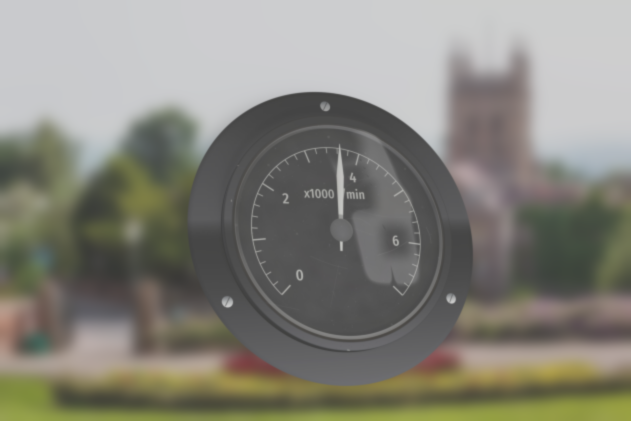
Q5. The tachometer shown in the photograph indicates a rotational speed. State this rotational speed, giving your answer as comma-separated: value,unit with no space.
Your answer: 3600,rpm
